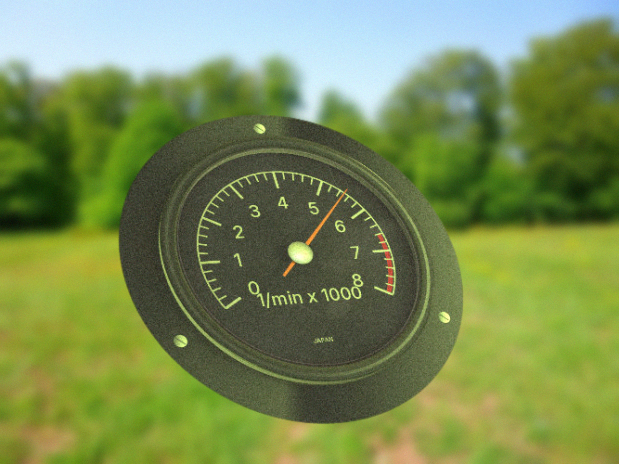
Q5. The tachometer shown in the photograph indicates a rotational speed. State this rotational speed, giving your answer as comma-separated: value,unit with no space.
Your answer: 5500,rpm
